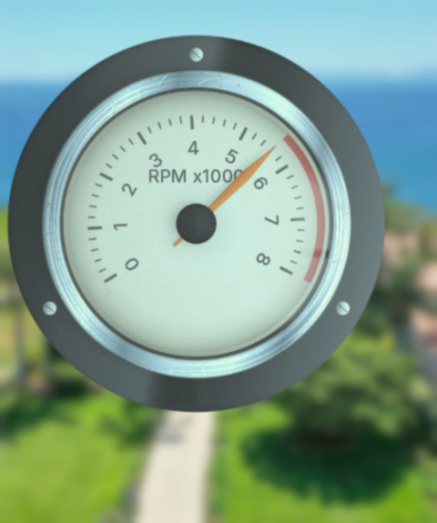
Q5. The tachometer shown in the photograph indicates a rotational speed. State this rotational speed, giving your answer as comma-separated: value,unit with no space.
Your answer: 5600,rpm
